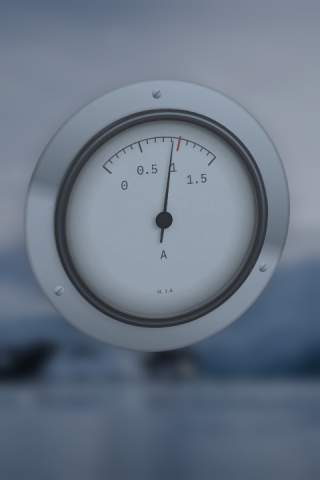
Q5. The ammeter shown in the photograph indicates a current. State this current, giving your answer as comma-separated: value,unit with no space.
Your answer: 0.9,A
